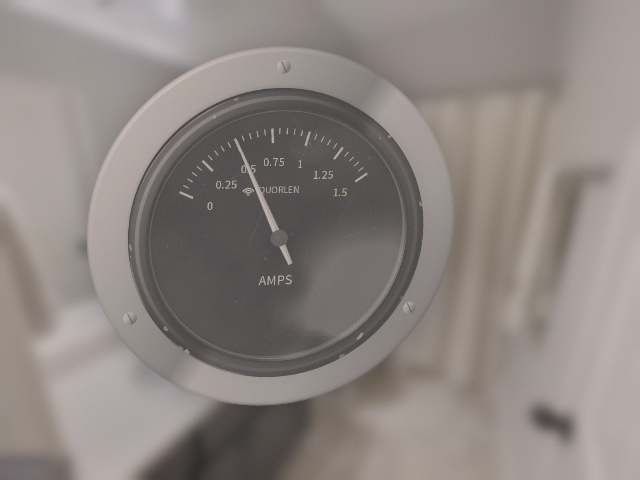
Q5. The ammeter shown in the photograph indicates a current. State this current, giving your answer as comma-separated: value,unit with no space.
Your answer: 0.5,A
